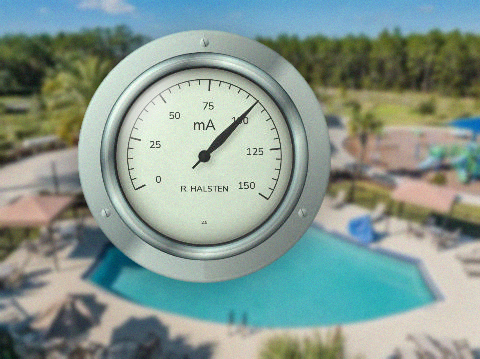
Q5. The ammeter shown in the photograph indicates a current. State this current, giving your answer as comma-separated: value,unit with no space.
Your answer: 100,mA
